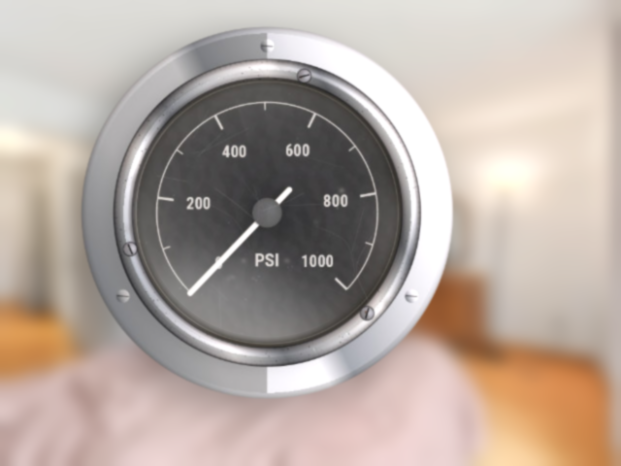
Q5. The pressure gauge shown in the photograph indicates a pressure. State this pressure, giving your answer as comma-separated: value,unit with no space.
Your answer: 0,psi
